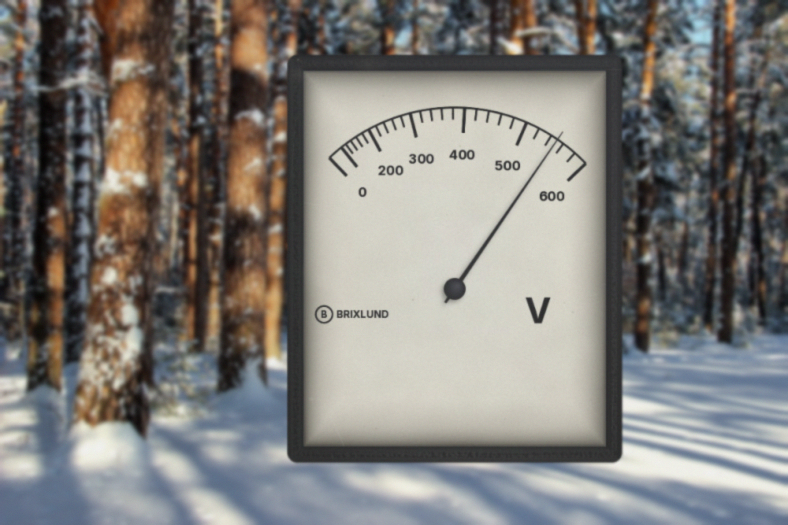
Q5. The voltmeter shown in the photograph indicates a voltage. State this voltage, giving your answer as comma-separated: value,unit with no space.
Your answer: 550,V
